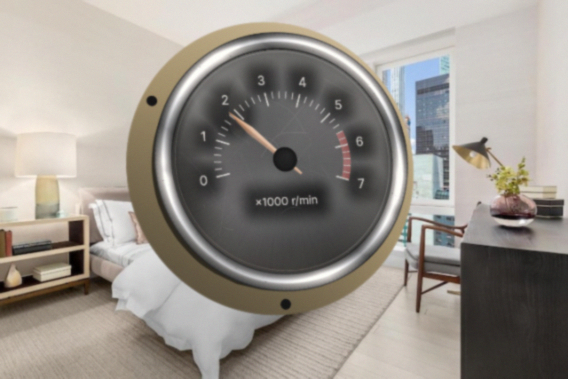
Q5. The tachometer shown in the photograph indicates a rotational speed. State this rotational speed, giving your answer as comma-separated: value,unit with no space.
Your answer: 1800,rpm
